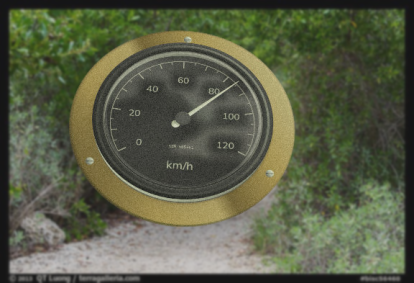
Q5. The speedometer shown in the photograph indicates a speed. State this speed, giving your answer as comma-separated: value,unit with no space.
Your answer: 85,km/h
